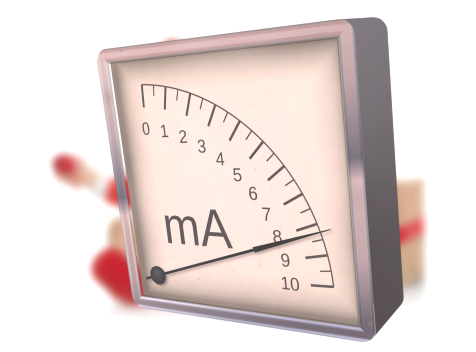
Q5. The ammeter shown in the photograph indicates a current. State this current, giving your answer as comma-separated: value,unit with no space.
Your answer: 8.25,mA
